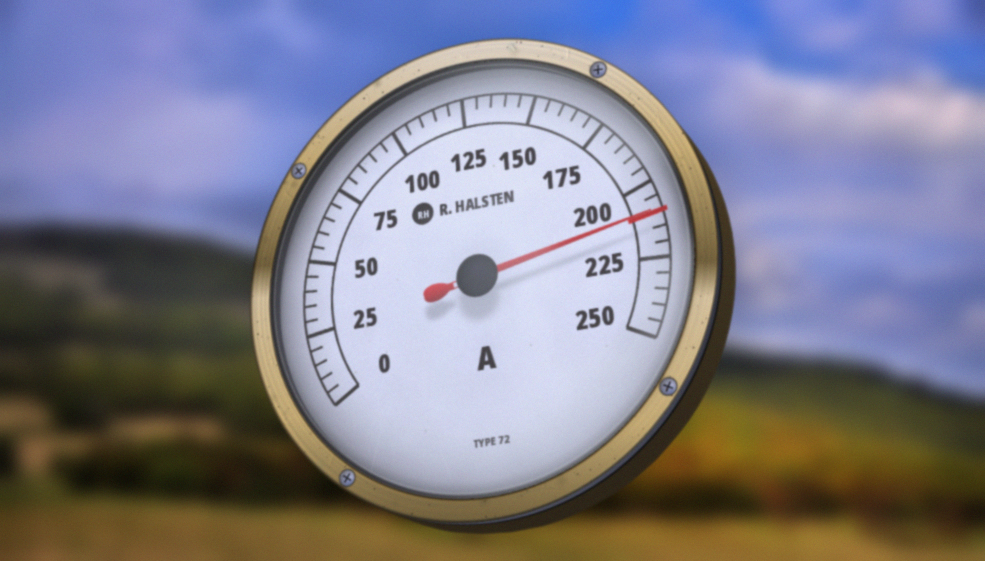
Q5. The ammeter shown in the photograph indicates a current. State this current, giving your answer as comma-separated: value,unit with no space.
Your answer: 210,A
